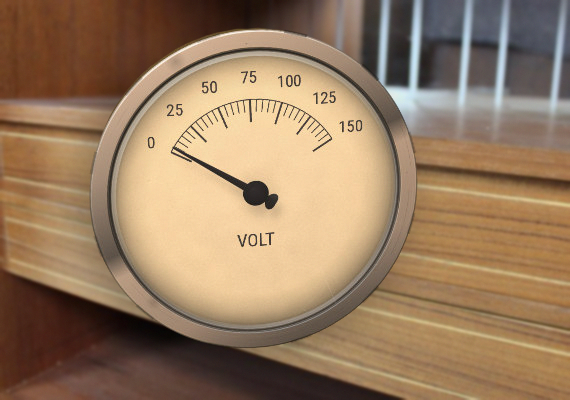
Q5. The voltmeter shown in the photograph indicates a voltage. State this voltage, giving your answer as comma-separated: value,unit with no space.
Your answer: 5,V
